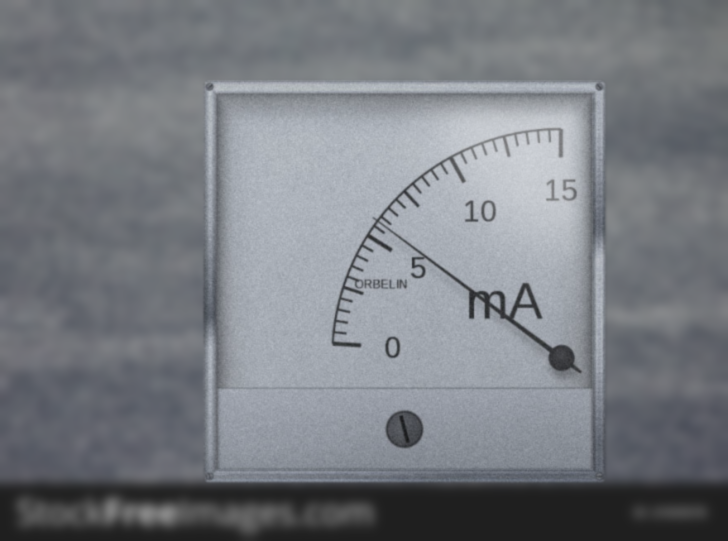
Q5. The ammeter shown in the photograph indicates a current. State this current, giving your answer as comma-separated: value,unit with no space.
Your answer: 5.75,mA
